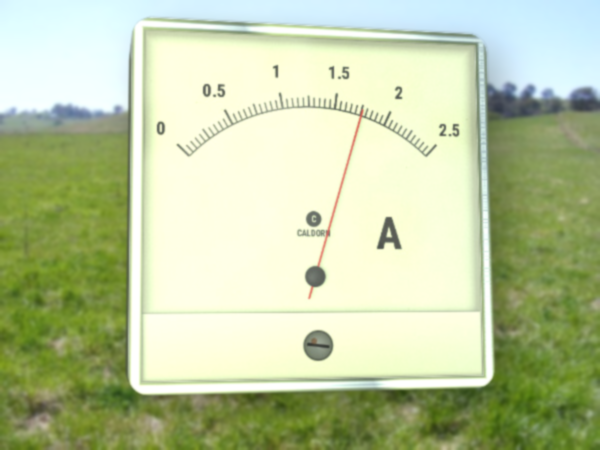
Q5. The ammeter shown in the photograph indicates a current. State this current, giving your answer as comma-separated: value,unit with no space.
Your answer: 1.75,A
